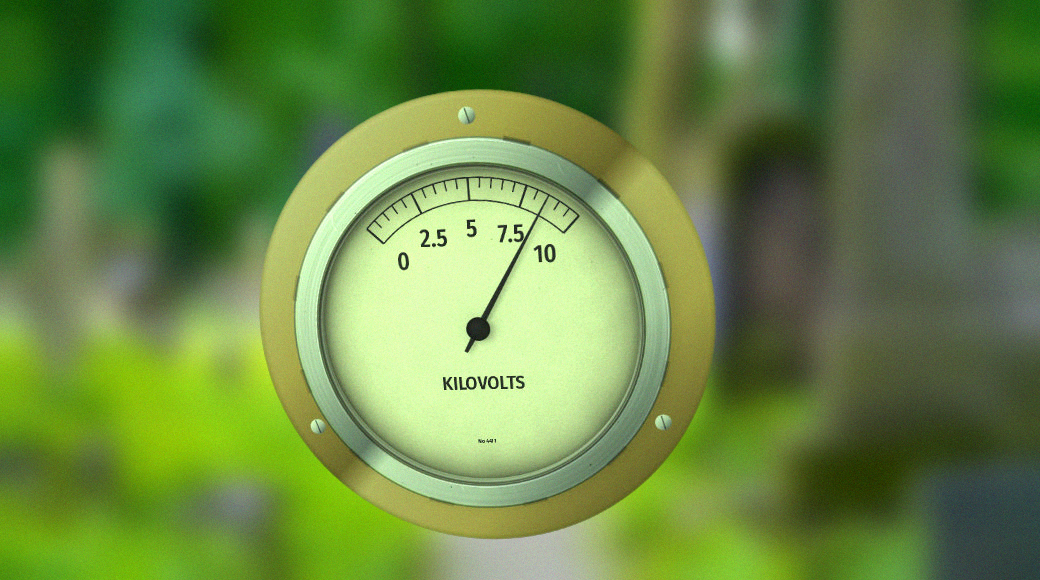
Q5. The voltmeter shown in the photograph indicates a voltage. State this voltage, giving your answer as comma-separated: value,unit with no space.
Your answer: 8.5,kV
